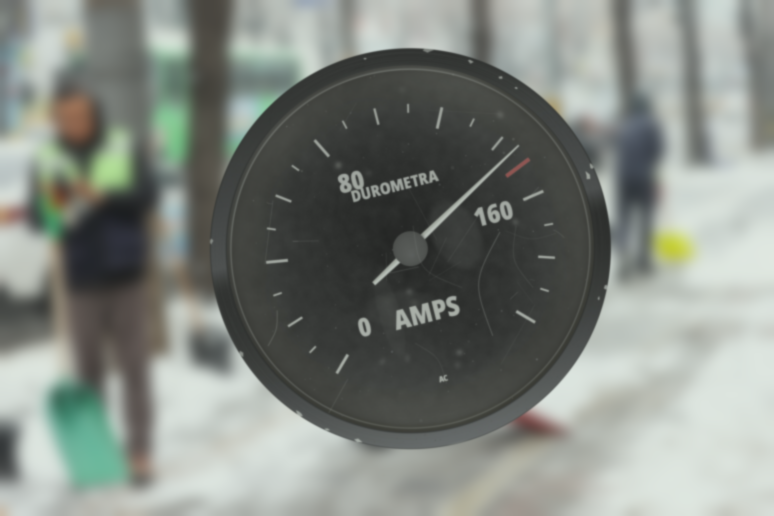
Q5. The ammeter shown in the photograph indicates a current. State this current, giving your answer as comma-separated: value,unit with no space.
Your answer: 145,A
